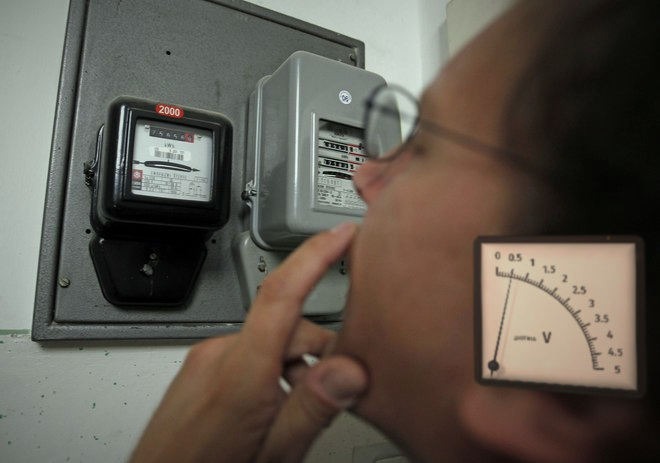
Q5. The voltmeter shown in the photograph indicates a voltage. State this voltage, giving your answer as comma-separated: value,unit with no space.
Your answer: 0.5,V
